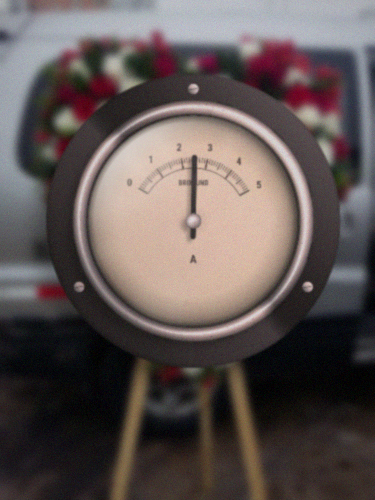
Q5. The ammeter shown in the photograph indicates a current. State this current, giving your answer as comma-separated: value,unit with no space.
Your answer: 2.5,A
